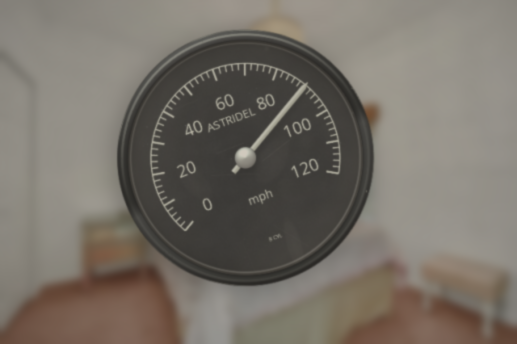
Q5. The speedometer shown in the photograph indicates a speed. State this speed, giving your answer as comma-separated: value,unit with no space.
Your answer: 90,mph
